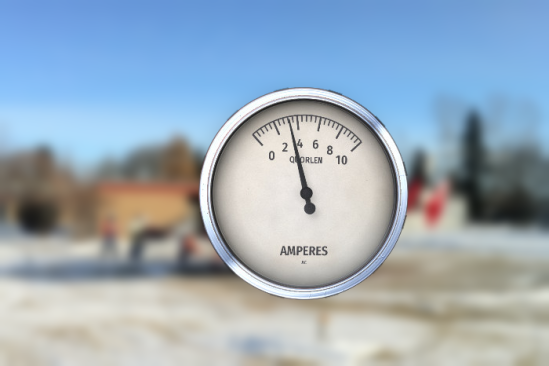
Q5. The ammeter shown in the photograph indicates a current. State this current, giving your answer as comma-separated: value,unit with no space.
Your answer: 3.2,A
